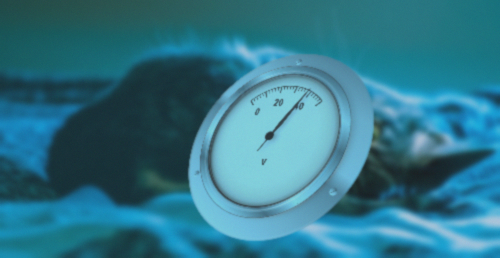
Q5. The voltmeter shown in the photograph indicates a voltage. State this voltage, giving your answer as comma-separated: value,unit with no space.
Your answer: 40,V
